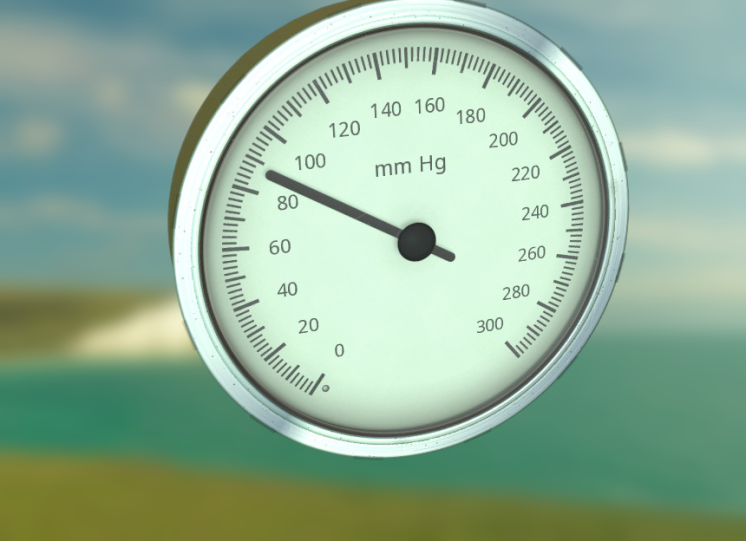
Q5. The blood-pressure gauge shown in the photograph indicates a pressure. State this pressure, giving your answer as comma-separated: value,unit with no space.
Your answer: 88,mmHg
